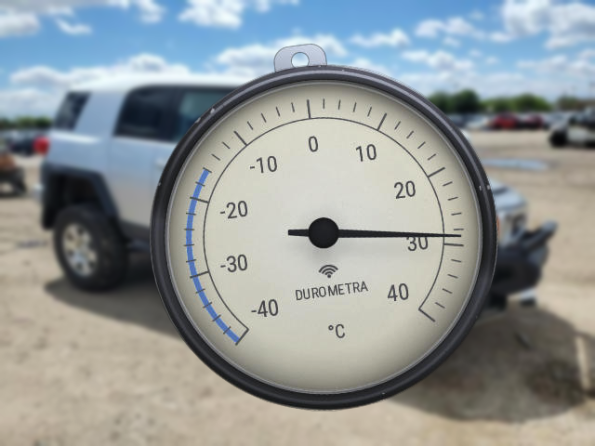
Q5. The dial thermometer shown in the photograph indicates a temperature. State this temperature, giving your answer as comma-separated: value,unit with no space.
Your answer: 29,°C
